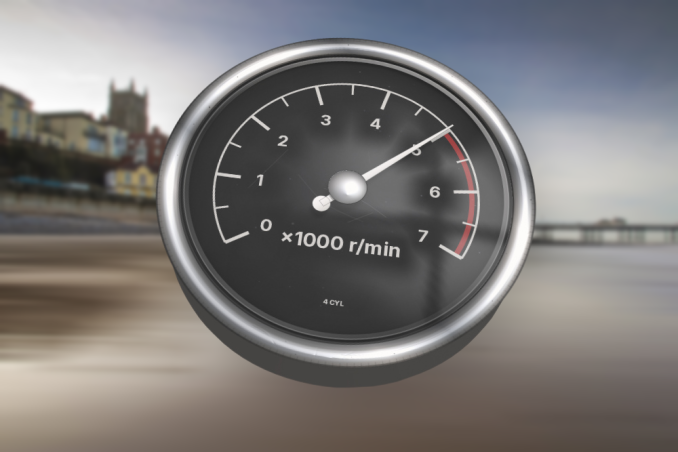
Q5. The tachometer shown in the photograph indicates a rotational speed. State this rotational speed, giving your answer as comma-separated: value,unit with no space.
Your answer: 5000,rpm
